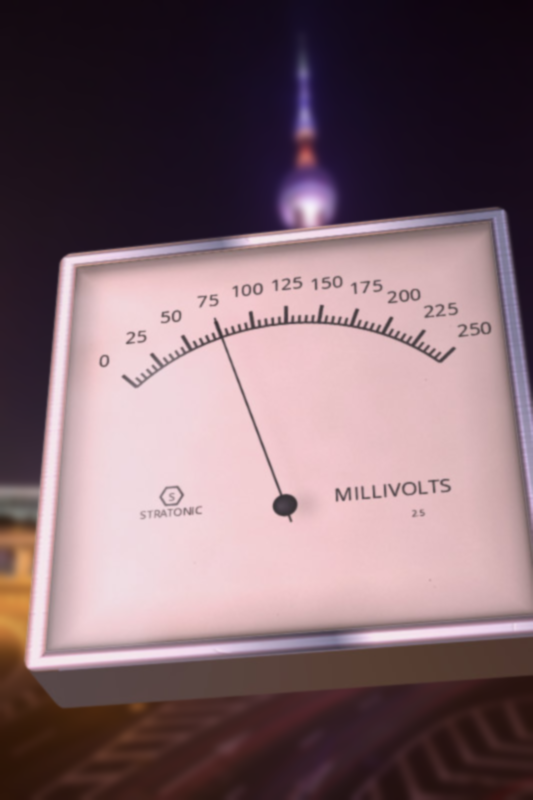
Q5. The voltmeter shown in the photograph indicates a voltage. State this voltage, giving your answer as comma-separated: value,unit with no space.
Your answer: 75,mV
